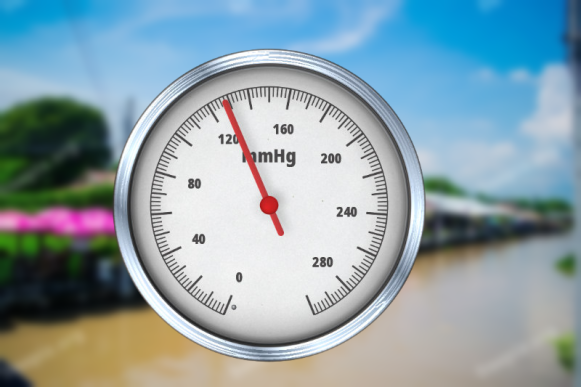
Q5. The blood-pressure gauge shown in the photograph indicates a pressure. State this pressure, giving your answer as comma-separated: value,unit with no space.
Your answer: 128,mmHg
